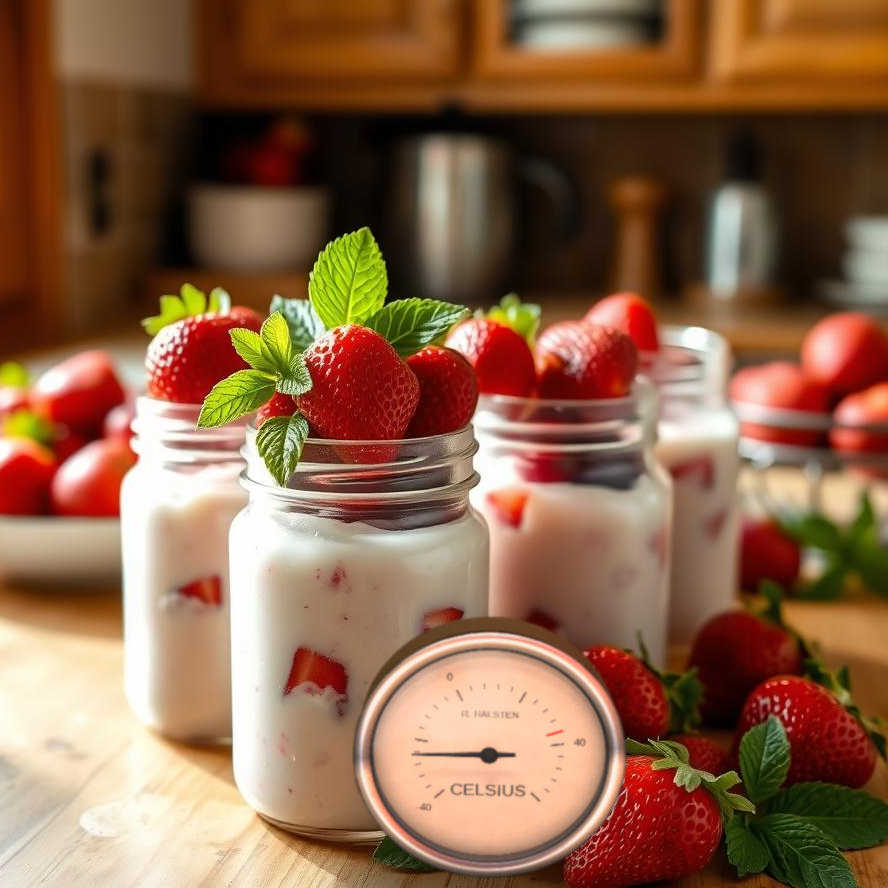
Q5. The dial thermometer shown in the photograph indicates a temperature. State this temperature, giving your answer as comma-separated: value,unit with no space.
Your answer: -24,°C
